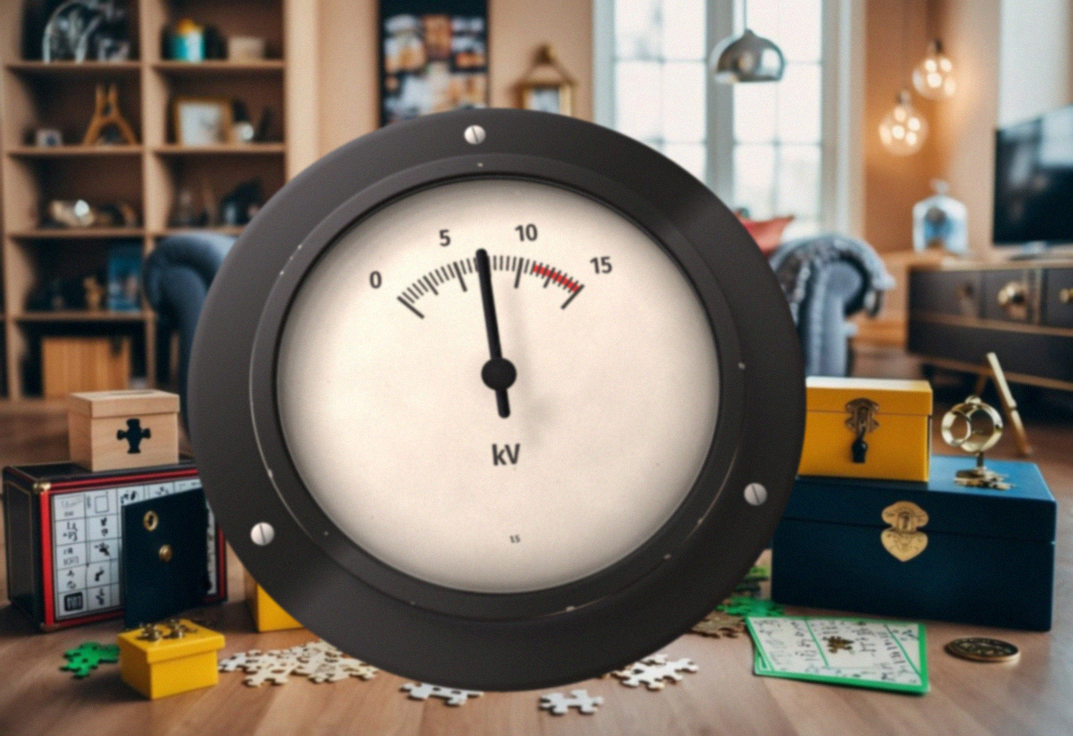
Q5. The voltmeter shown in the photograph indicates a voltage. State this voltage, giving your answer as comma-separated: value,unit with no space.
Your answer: 7,kV
